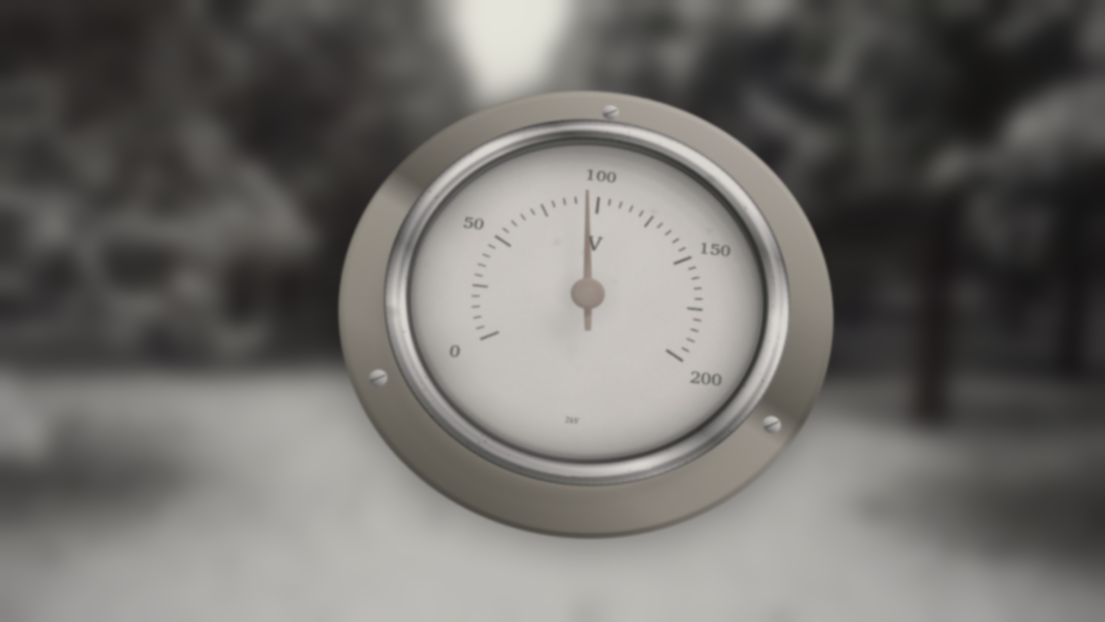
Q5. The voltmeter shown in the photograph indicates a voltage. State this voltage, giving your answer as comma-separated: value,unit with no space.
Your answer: 95,V
